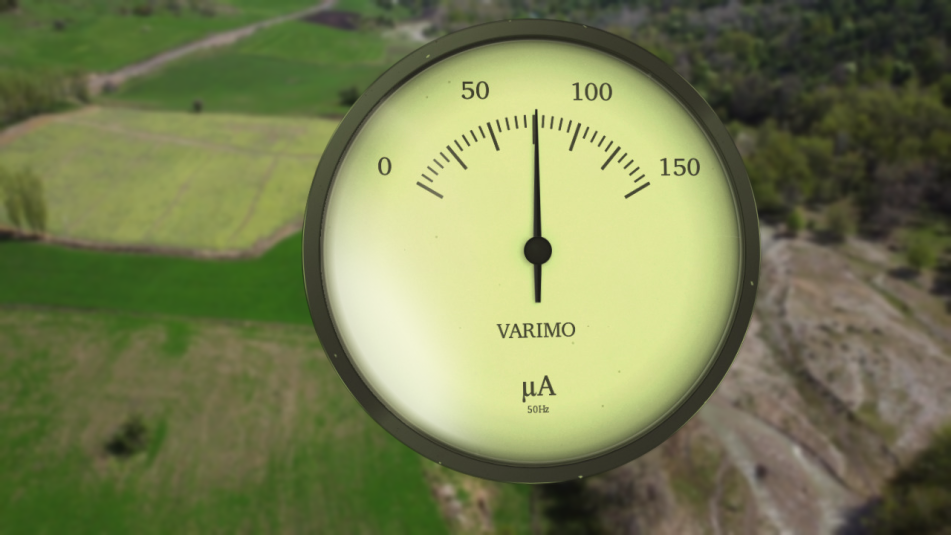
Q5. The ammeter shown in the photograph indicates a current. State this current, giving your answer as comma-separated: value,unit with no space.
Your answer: 75,µA
